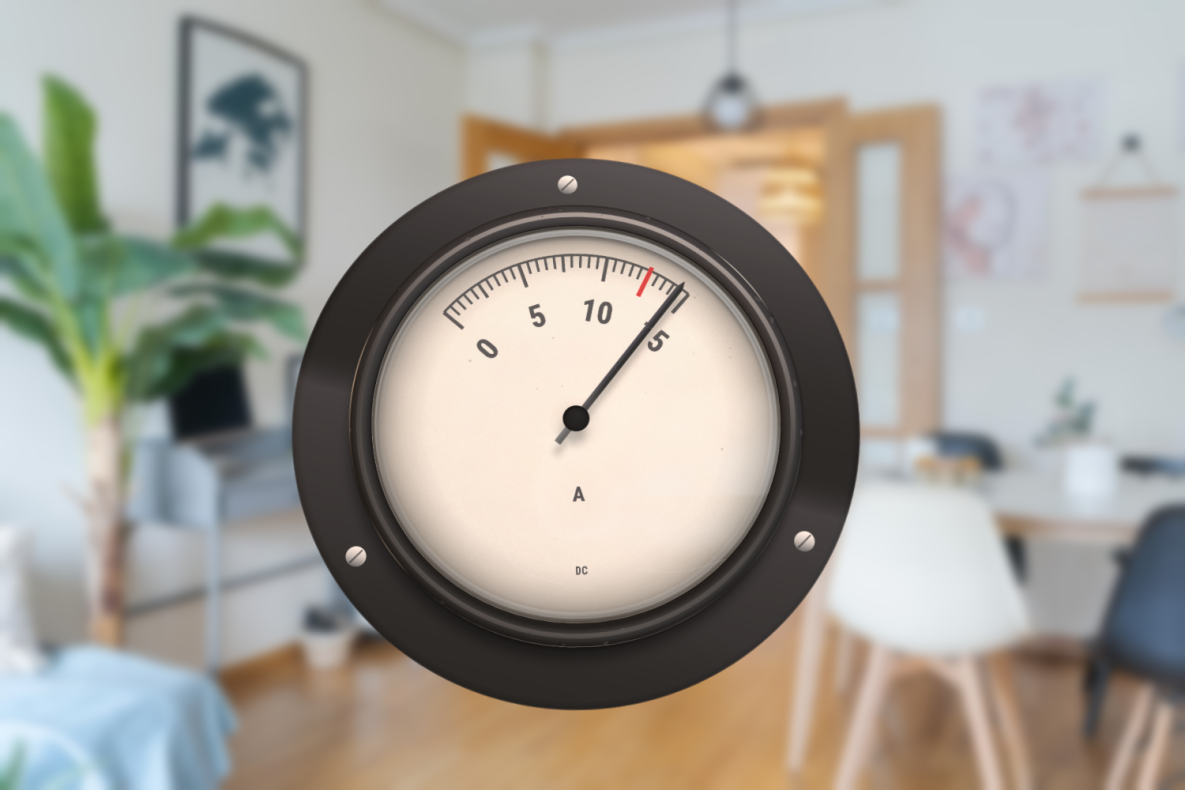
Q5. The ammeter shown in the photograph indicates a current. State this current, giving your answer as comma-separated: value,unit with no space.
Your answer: 14.5,A
